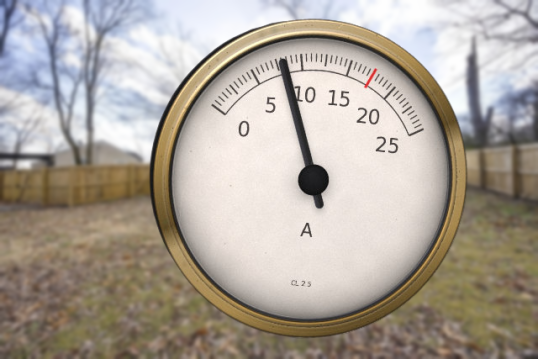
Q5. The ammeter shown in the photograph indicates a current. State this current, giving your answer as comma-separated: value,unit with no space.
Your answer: 8,A
